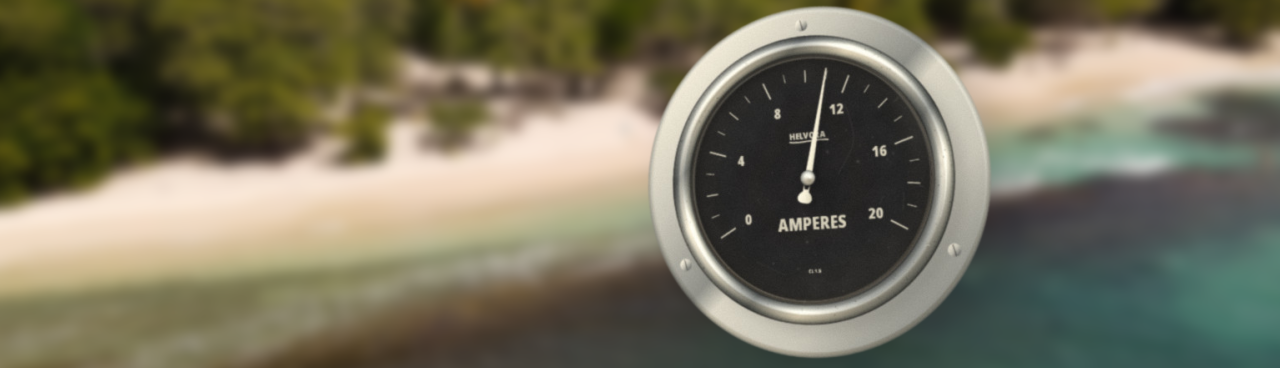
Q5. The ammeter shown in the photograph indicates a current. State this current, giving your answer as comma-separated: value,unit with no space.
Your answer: 11,A
